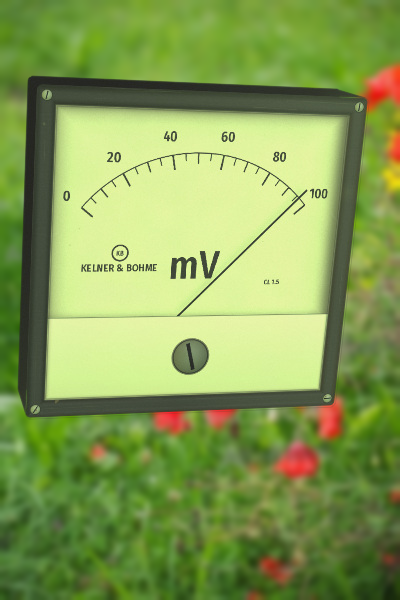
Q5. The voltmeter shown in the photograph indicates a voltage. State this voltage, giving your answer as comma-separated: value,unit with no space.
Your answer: 95,mV
